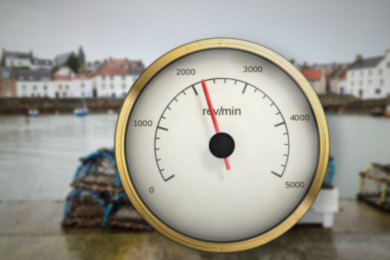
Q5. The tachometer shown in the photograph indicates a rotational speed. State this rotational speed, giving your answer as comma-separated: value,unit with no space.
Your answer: 2200,rpm
